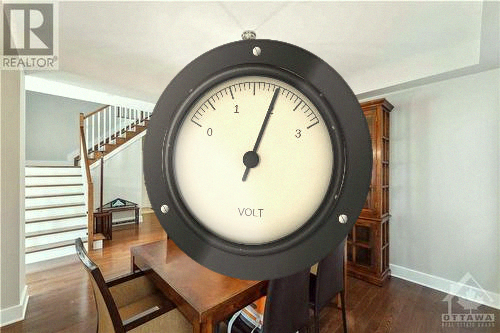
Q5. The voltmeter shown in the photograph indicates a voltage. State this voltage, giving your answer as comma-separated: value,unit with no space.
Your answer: 2,V
